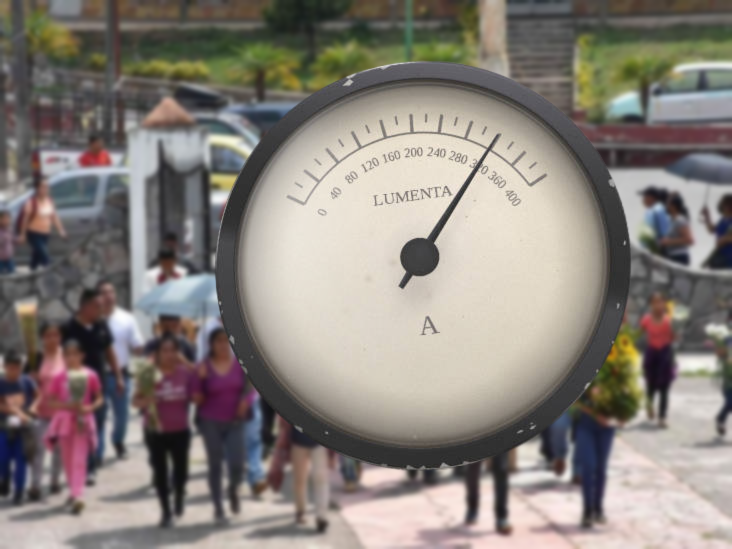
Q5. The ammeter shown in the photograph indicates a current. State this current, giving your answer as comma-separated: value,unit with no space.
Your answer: 320,A
